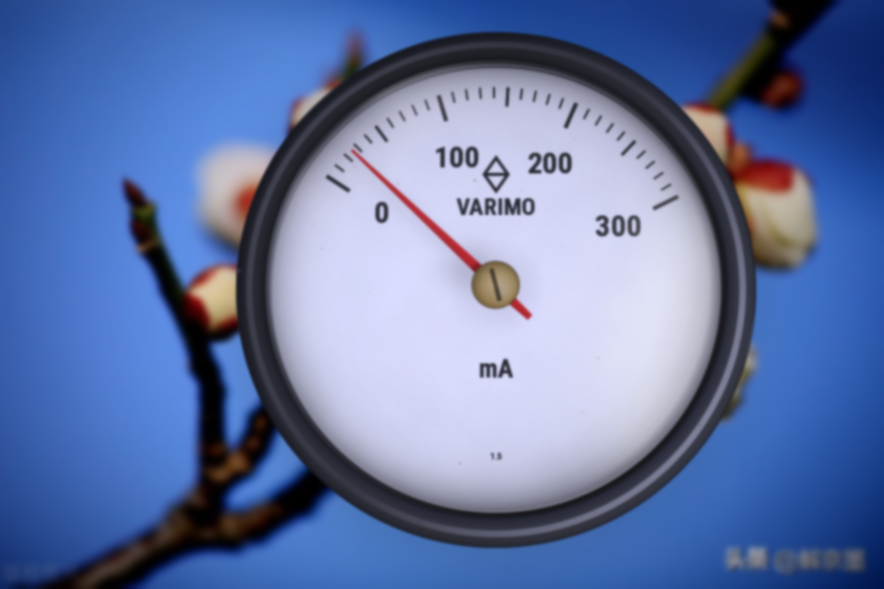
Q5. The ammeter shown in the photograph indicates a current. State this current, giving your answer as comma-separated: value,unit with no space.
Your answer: 25,mA
